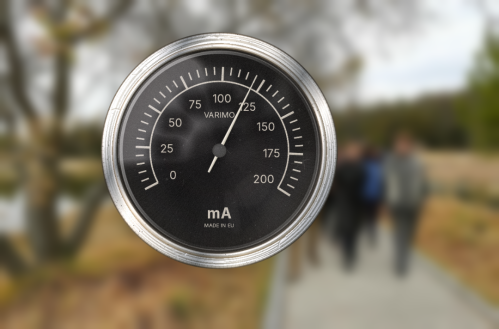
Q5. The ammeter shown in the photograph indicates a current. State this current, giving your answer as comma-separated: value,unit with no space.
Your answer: 120,mA
